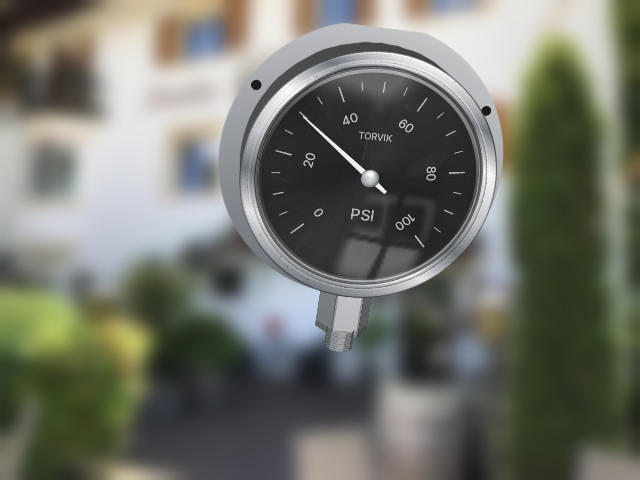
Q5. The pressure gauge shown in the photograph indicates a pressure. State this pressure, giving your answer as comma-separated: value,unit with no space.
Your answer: 30,psi
